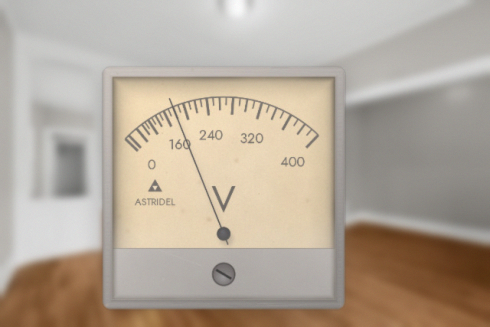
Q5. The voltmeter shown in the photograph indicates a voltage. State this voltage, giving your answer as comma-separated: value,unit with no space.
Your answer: 180,V
